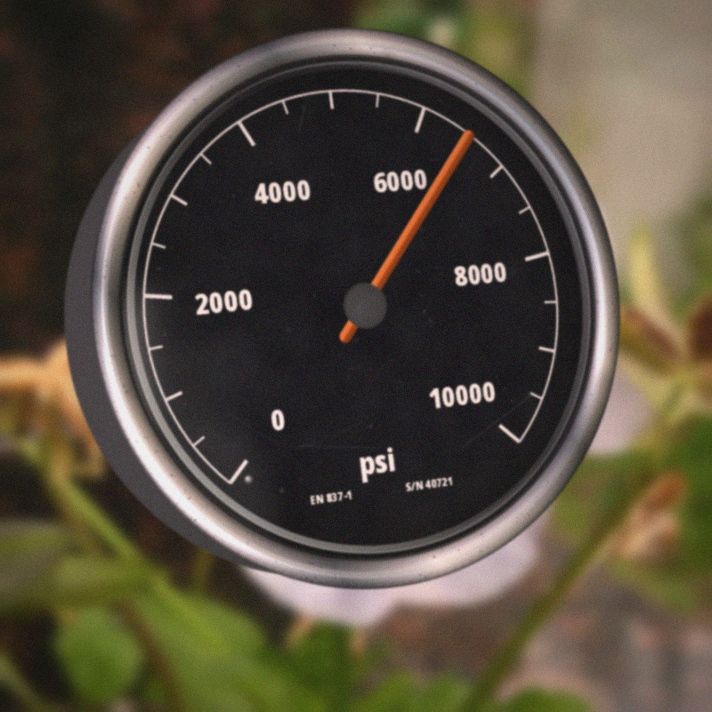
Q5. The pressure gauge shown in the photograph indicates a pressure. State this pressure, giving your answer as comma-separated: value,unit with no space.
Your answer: 6500,psi
